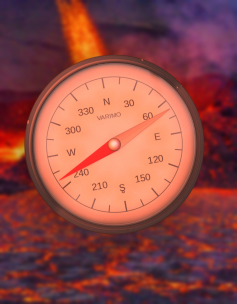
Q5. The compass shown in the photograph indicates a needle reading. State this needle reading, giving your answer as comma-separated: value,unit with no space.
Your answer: 247.5,°
